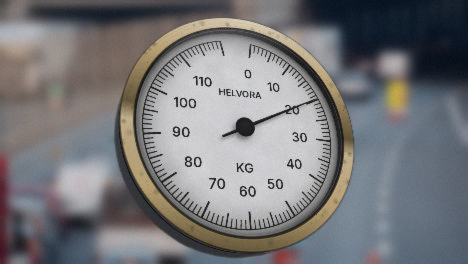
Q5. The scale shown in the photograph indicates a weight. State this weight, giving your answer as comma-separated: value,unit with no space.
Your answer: 20,kg
